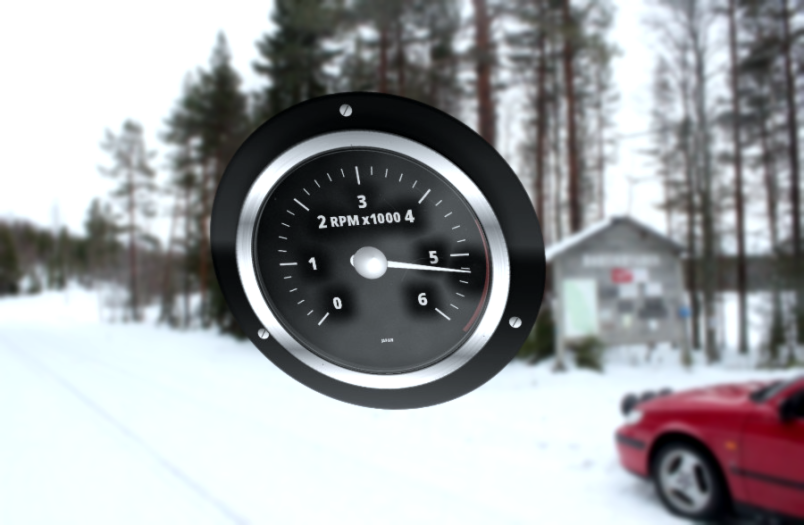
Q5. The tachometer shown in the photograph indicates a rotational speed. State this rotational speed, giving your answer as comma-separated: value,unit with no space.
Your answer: 5200,rpm
